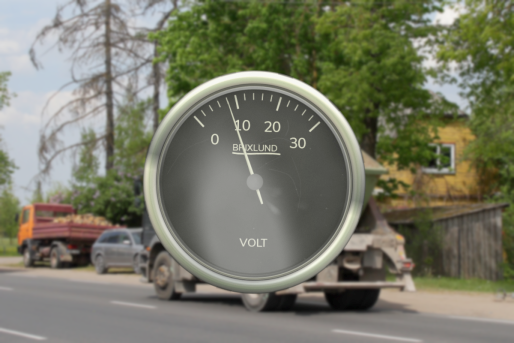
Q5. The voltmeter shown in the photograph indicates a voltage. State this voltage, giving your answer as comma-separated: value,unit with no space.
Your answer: 8,V
